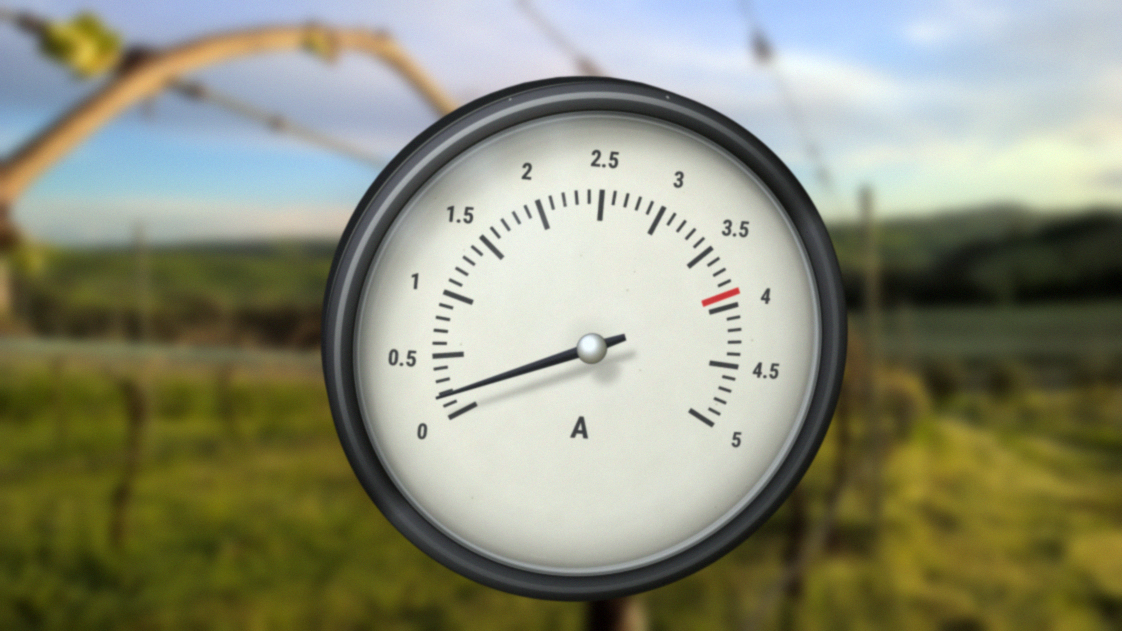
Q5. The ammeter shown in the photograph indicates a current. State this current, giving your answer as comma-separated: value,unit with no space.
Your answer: 0.2,A
